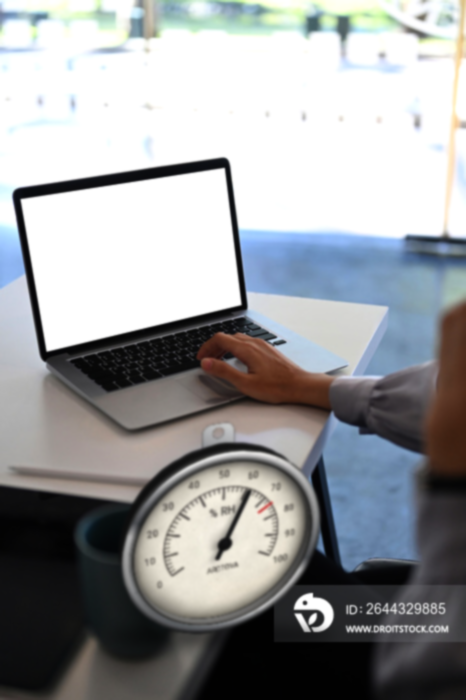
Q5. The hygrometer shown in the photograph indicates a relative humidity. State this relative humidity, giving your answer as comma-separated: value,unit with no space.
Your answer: 60,%
